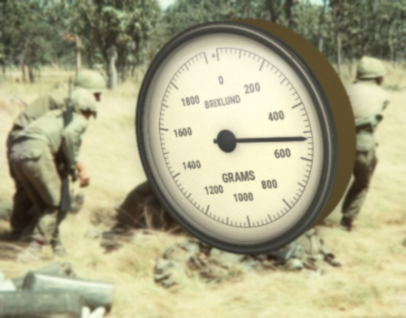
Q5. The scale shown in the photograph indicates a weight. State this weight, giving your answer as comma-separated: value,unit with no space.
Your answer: 520,g
